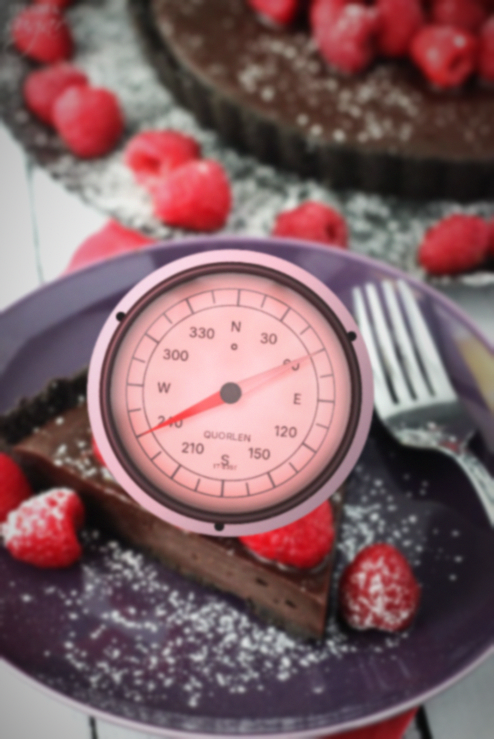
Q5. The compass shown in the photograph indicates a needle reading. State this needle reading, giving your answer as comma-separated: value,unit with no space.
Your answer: 240,°
